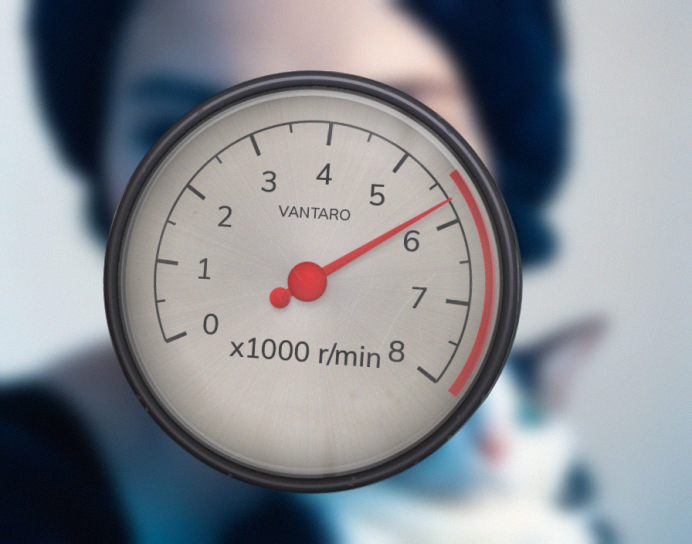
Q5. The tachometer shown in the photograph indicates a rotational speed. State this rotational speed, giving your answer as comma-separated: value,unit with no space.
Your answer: 5750,rpm
